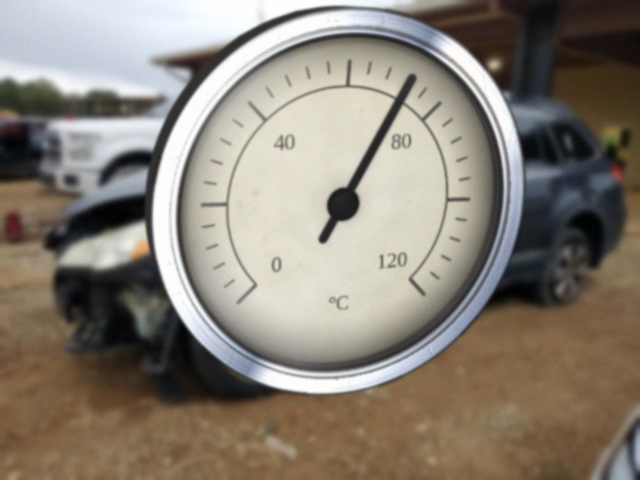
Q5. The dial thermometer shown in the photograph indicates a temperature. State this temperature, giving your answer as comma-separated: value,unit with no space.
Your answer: 72,°C
